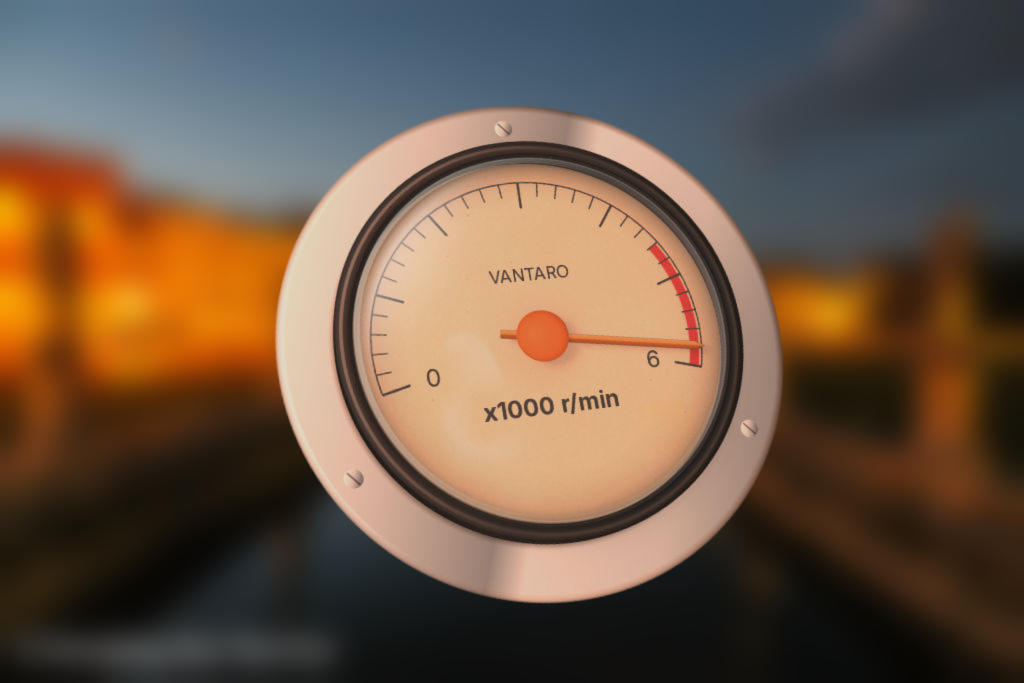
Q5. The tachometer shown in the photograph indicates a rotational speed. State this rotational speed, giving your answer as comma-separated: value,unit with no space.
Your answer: 5800,rpm
